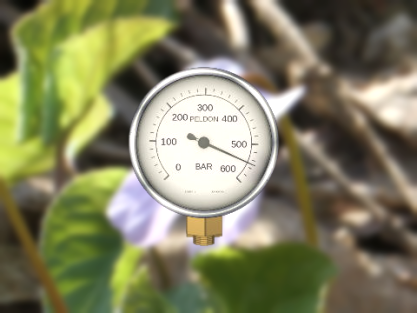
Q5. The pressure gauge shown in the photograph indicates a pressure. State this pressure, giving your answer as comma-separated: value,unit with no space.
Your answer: 550,bar
